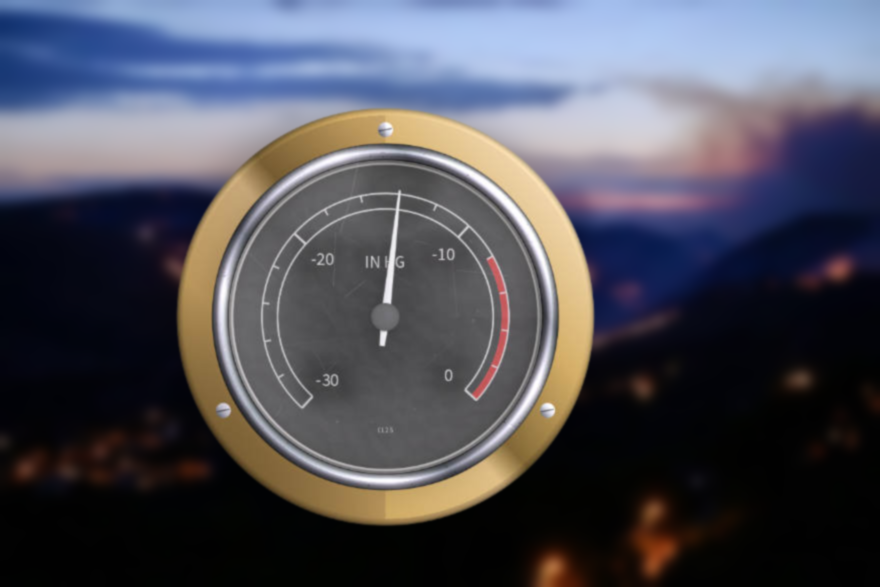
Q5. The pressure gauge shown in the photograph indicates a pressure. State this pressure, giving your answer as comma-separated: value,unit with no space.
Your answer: -14,inHg
